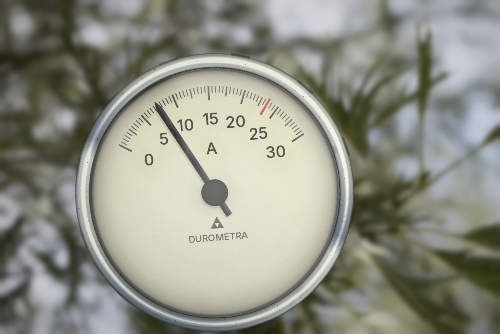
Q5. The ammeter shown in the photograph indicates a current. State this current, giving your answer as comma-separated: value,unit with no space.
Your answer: 7.5,A
